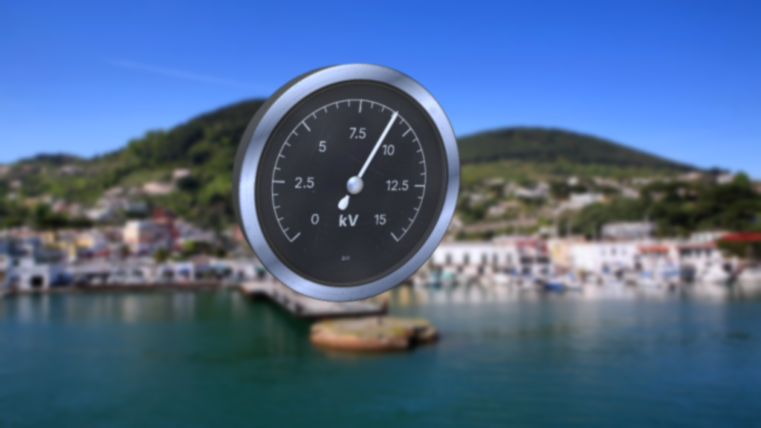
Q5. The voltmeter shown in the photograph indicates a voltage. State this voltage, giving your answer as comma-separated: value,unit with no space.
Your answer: 9,kV
